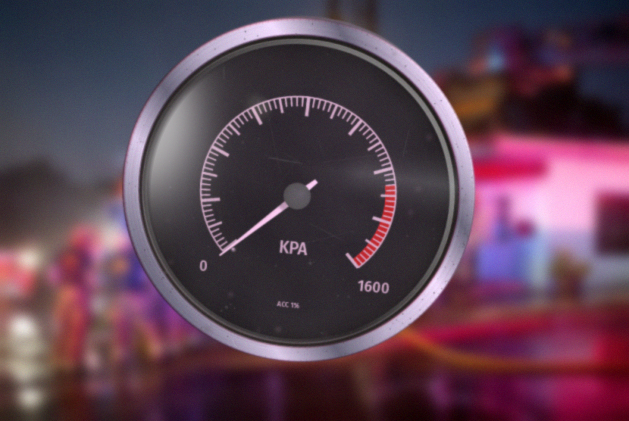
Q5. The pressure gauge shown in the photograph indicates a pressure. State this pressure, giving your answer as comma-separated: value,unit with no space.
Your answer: 0,kPa
